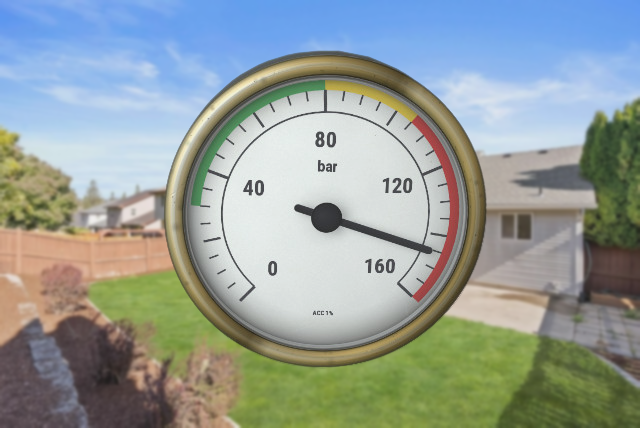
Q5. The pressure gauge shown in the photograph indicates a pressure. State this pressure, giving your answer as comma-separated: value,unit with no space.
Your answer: 145,bar
